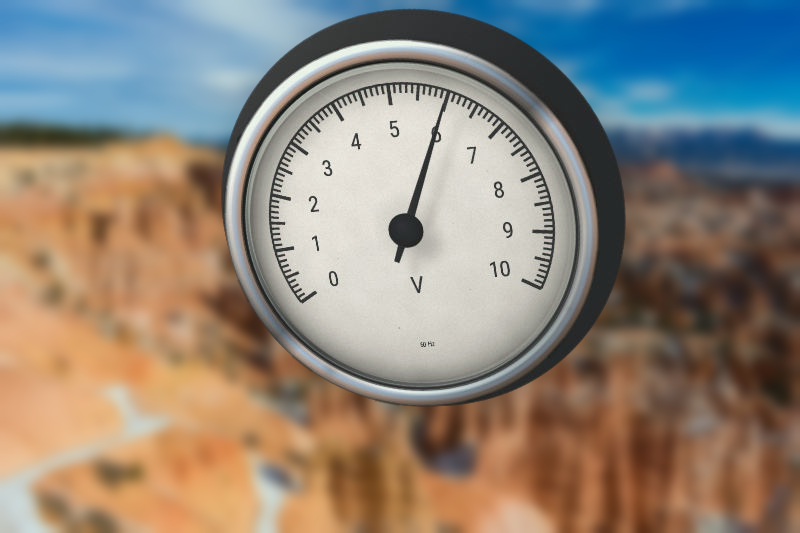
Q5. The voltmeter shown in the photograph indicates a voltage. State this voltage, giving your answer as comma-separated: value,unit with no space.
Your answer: 6,V
